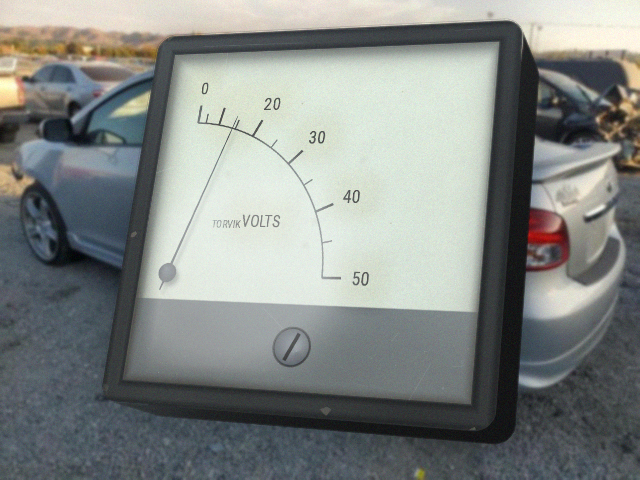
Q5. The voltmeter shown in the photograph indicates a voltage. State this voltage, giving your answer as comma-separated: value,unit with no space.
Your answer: 15,V
